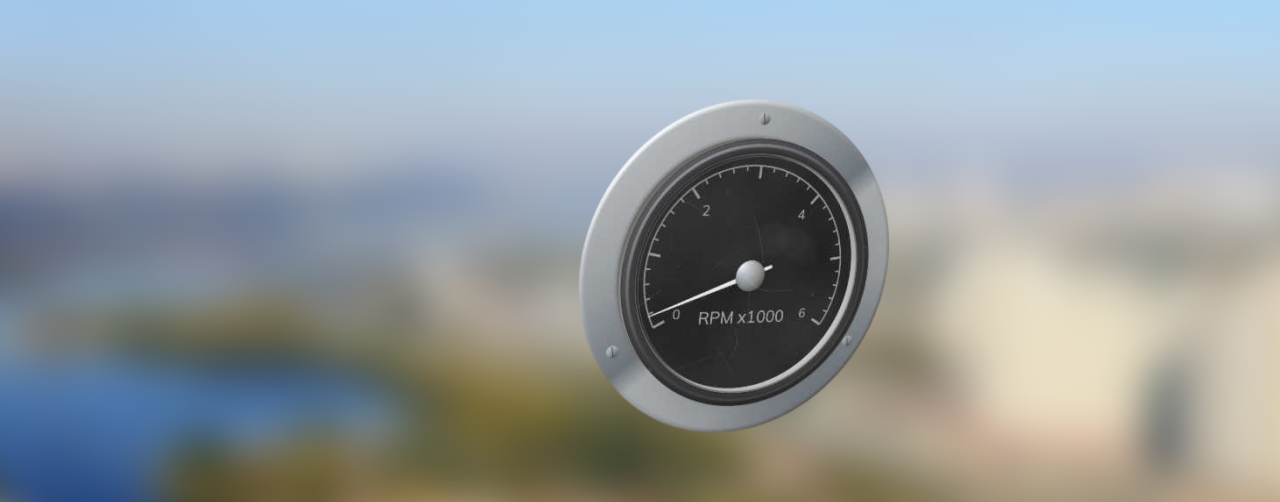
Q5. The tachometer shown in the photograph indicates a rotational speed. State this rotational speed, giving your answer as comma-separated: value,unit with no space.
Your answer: 200,rpm
